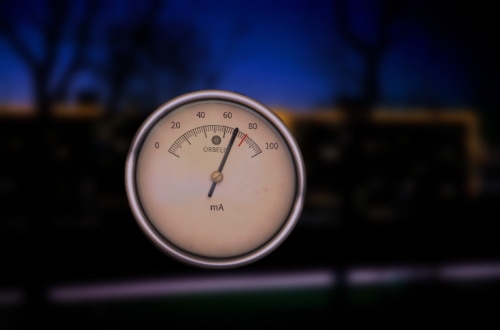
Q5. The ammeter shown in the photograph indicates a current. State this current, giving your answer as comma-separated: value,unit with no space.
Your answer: 70,mA
